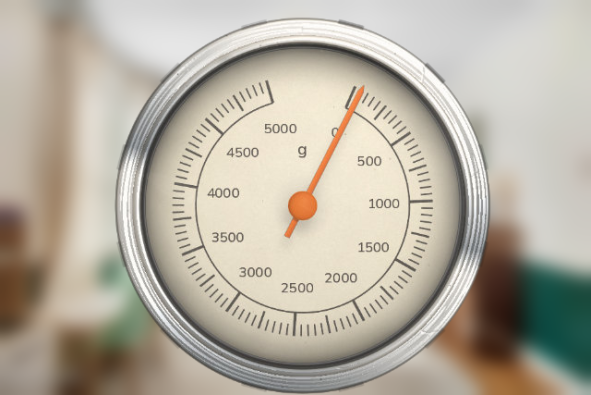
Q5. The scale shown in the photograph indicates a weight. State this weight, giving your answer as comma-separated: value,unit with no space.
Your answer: 50,g
